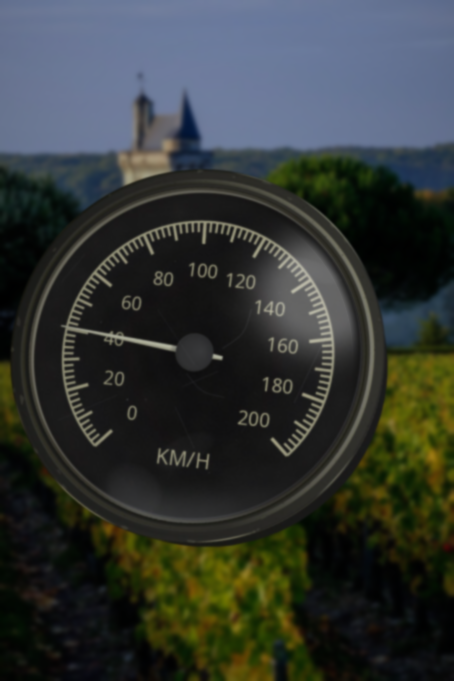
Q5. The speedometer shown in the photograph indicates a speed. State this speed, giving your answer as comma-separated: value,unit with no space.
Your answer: 40,km/h
